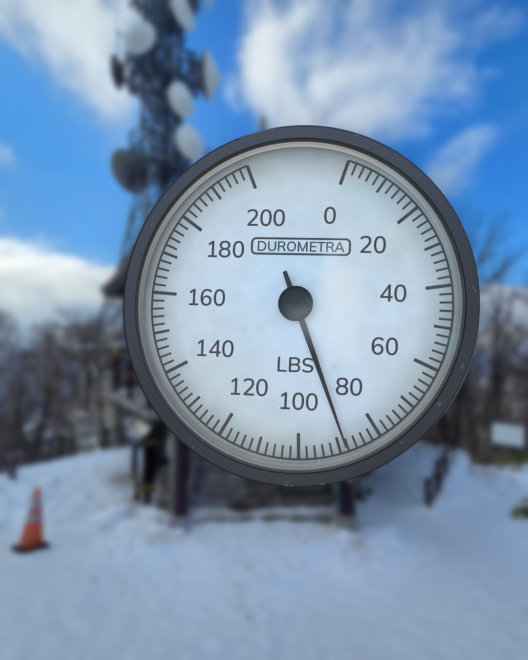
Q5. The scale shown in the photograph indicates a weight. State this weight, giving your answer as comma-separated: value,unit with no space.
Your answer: 88,lb
